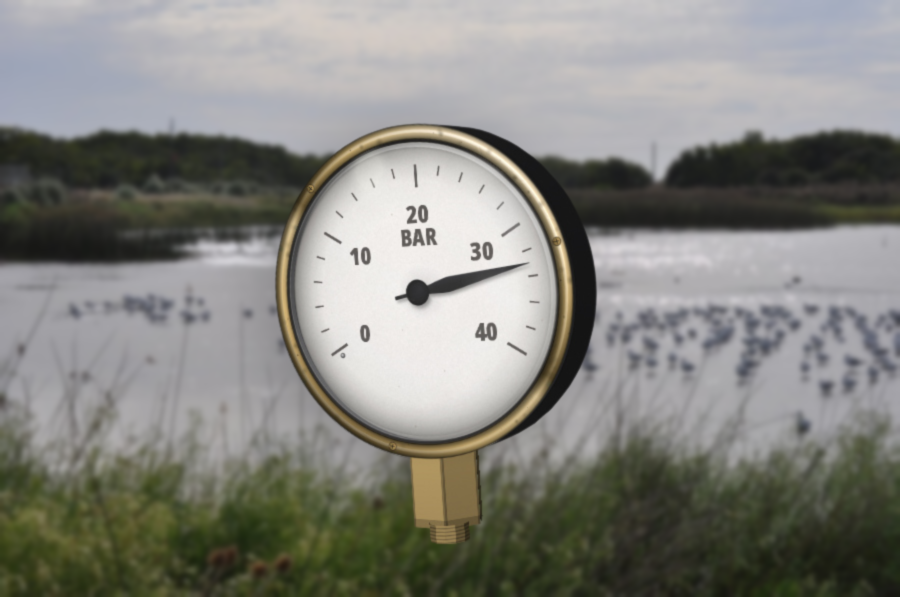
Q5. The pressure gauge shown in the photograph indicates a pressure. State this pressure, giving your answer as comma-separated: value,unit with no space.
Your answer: 33,bar
